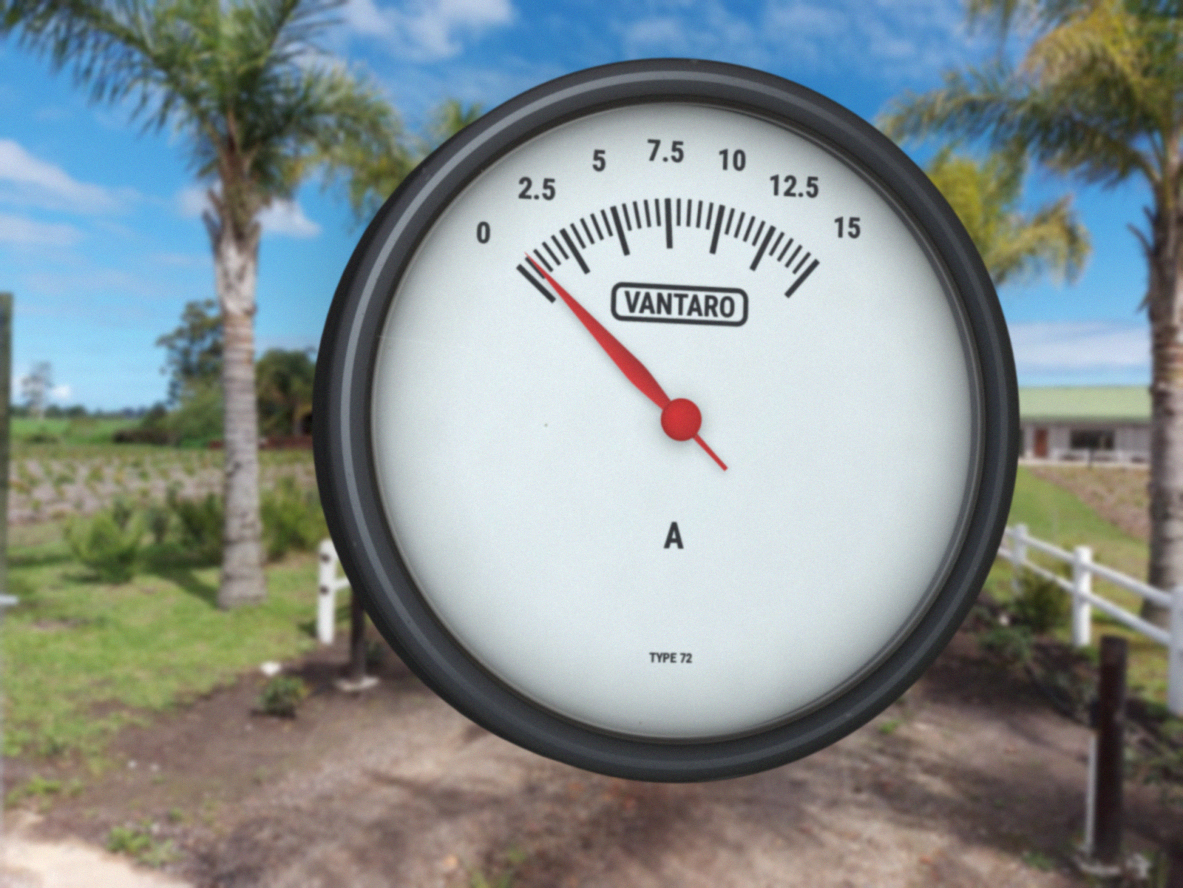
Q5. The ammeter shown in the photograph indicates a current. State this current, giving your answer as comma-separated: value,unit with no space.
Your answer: 0.5,A
